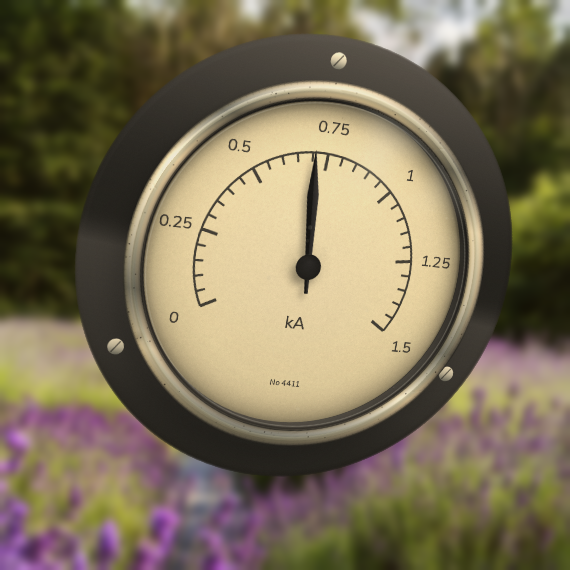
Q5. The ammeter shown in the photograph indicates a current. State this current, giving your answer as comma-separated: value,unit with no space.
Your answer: 0.7,kA
